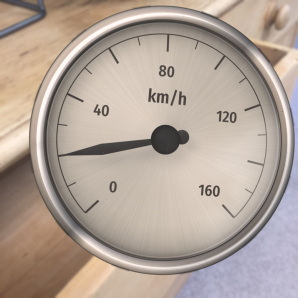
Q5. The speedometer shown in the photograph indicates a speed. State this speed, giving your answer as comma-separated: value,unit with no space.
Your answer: 20,km/h
